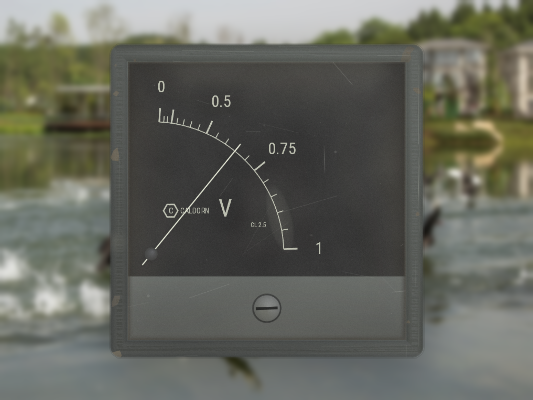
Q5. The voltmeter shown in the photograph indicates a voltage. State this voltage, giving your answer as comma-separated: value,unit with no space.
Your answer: 0.65,V
